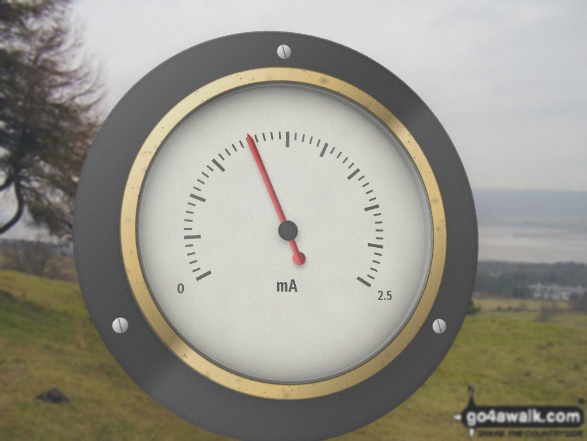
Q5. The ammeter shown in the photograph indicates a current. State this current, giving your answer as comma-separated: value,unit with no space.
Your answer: 1,mA
